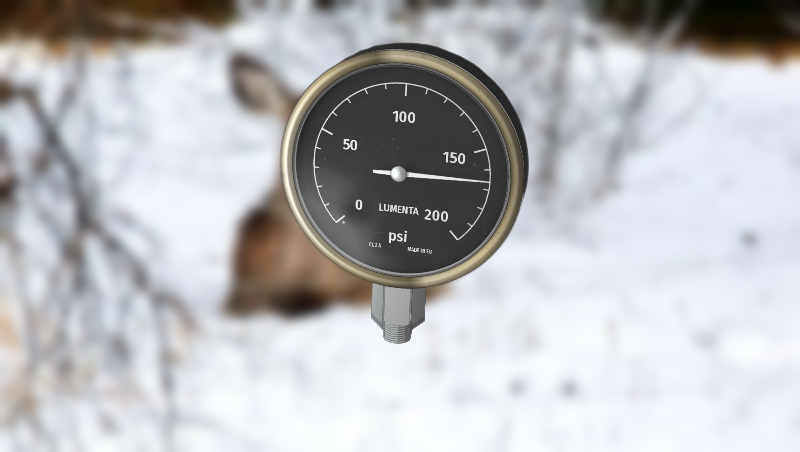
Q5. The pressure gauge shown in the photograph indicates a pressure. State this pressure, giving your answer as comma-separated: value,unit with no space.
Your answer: 165,psi
